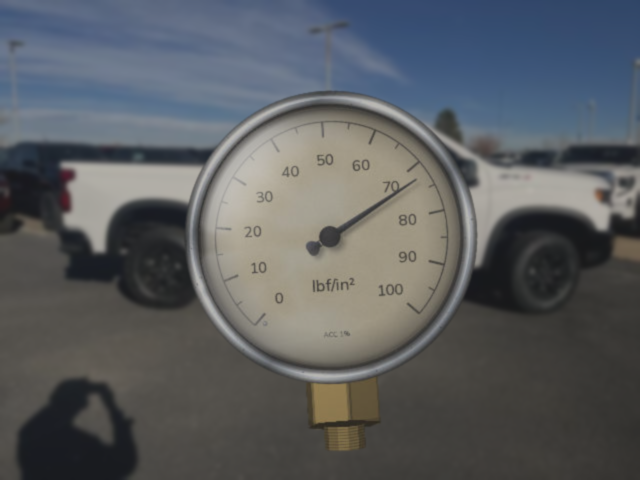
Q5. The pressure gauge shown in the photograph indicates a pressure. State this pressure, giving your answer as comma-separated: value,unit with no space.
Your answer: 72.5,psi
